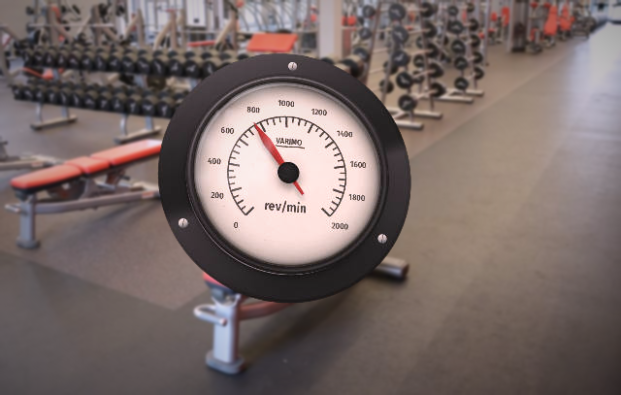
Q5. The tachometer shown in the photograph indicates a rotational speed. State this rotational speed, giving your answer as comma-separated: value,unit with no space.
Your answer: 750,rpm
